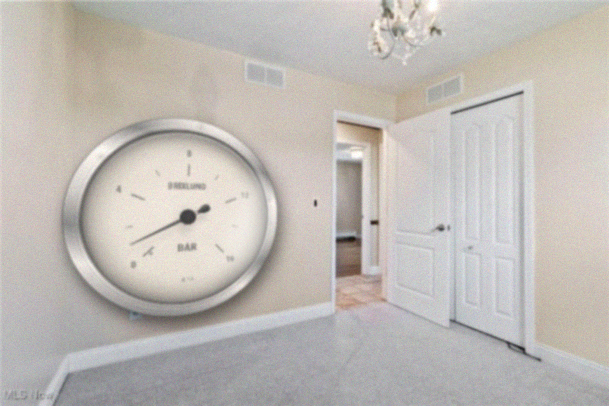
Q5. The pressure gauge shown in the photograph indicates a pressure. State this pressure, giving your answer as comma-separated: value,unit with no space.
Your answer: 1,bar
